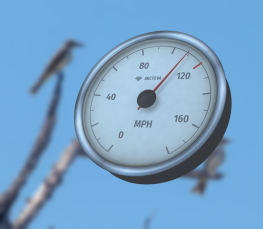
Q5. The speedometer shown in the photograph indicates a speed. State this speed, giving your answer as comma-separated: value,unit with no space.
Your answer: 110,mph
